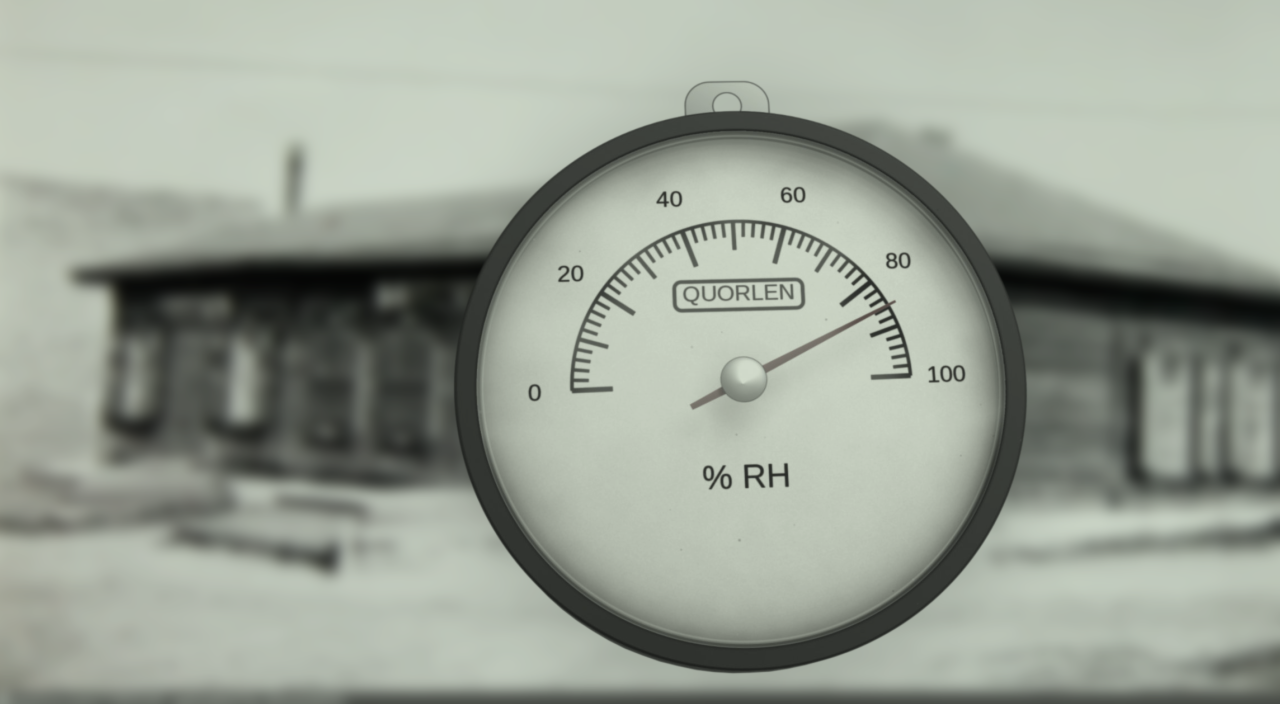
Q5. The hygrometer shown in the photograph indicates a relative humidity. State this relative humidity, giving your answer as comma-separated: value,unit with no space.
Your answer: 86,%
